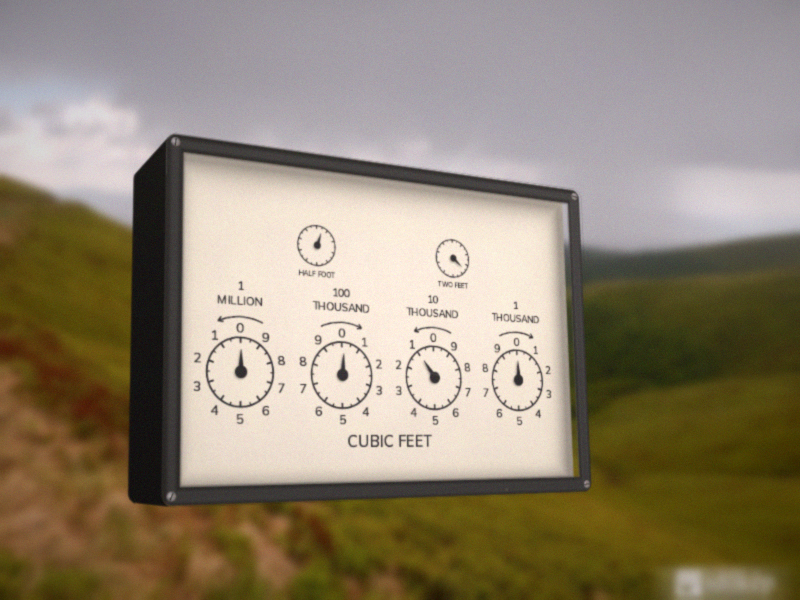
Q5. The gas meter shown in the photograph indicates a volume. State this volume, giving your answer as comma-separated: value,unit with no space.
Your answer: 1000,ft³
